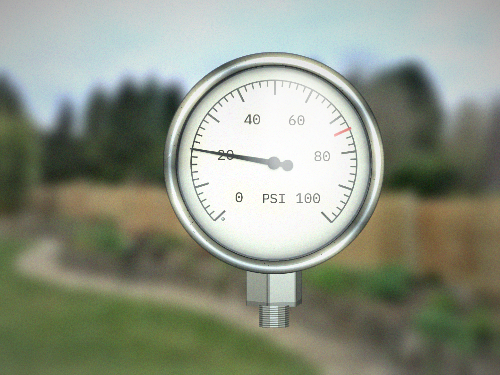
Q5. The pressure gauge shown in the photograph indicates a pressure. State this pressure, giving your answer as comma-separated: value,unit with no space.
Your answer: 20,psi
